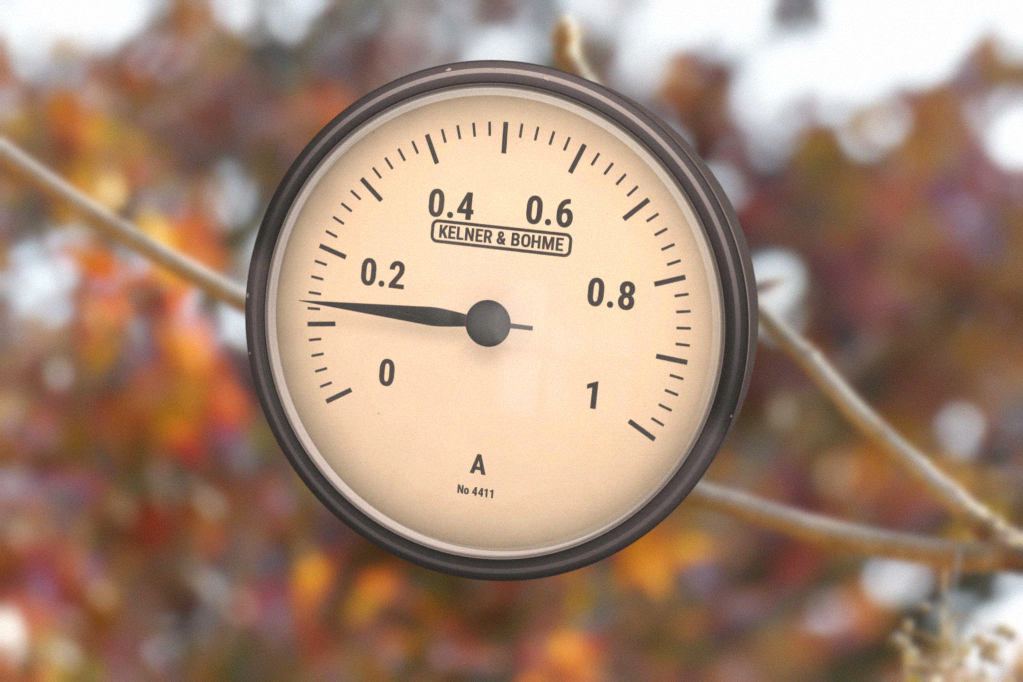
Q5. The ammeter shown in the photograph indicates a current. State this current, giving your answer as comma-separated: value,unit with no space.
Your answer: 0.13,A
